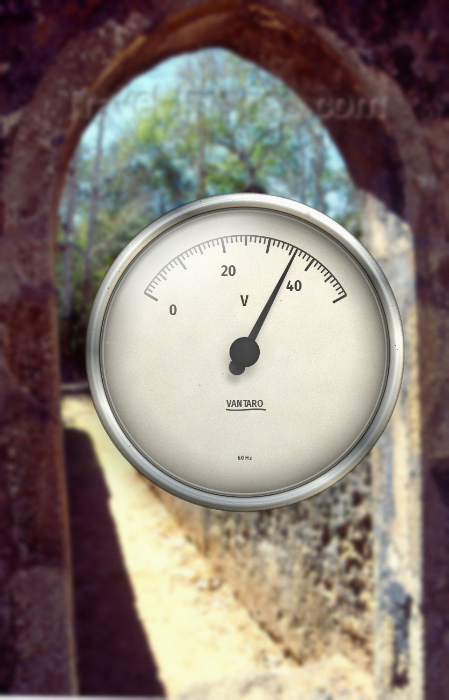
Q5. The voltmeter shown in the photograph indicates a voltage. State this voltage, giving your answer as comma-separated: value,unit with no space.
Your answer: 36,V
